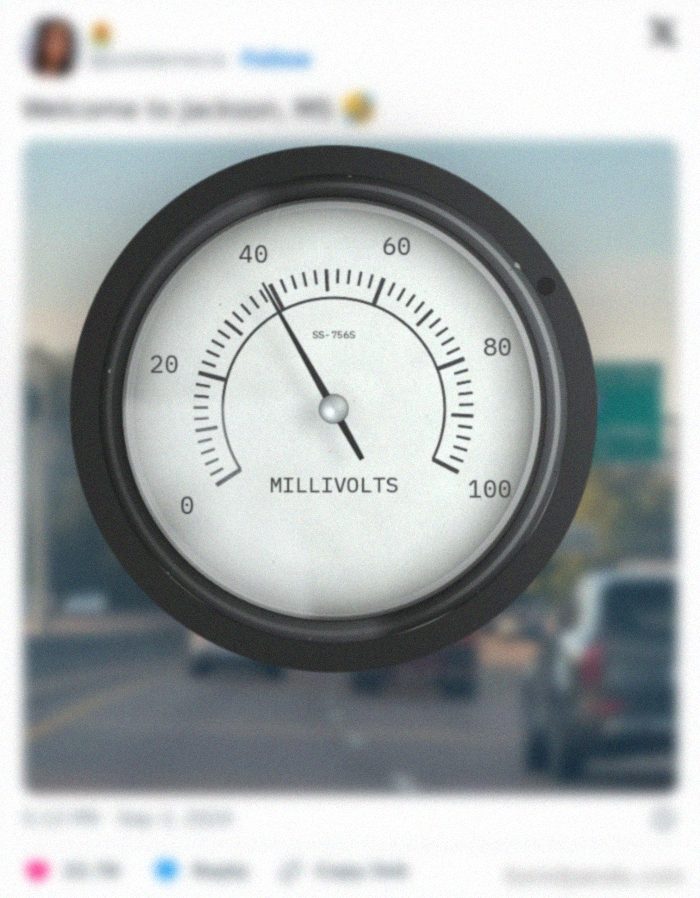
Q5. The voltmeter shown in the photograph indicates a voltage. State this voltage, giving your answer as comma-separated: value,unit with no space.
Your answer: 39,mV
